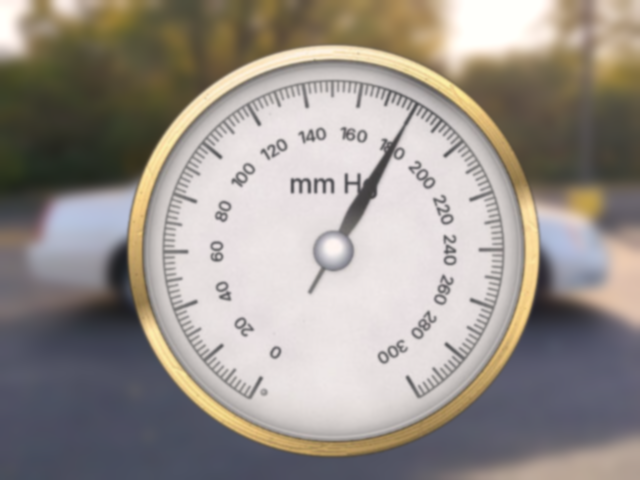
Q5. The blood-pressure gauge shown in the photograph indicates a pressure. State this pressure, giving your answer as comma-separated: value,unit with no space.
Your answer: 180,mmHg
